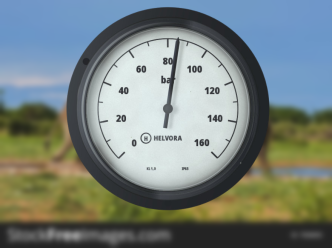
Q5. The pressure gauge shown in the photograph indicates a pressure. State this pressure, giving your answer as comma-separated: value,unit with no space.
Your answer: 85,bar
